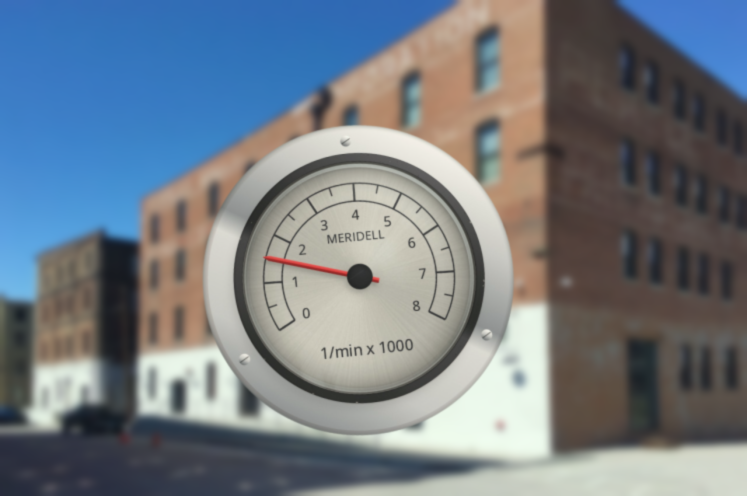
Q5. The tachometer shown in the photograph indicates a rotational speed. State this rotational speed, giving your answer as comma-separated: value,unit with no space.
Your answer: 1500,rpm
